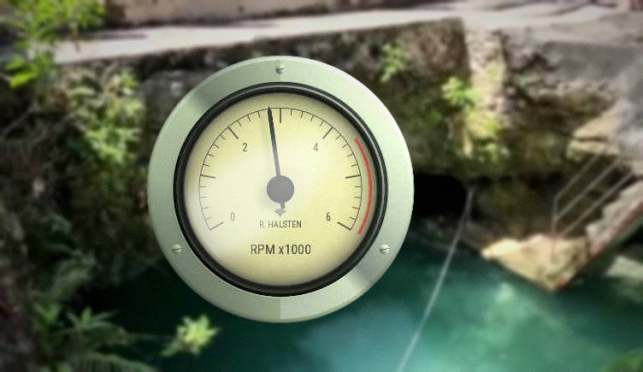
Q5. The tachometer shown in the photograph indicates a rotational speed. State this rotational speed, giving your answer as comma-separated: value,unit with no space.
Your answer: 2800,rpm
